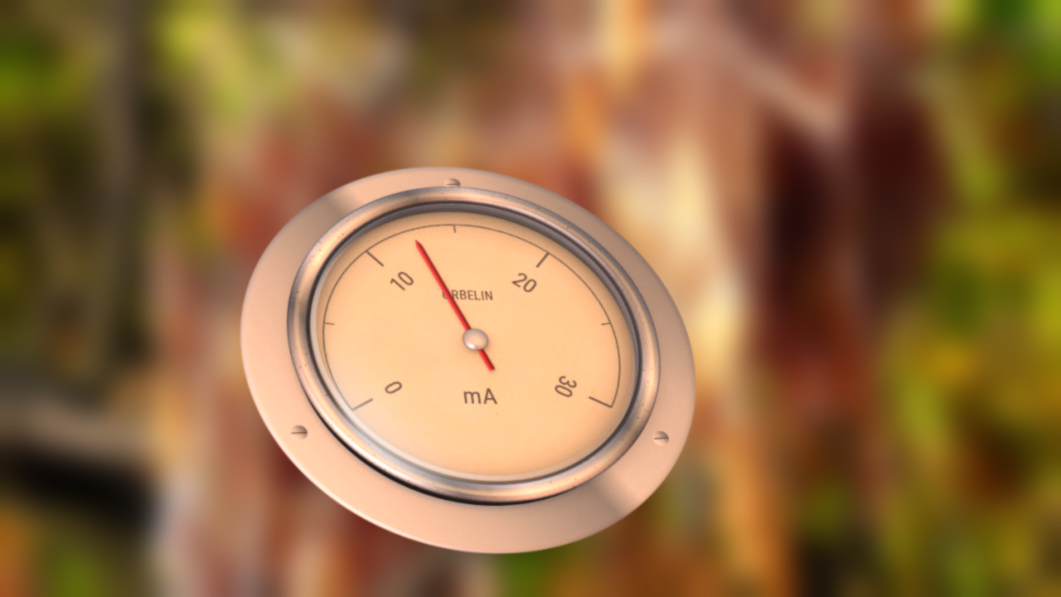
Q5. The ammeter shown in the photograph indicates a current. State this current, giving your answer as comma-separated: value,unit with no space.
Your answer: 12.5,mA
